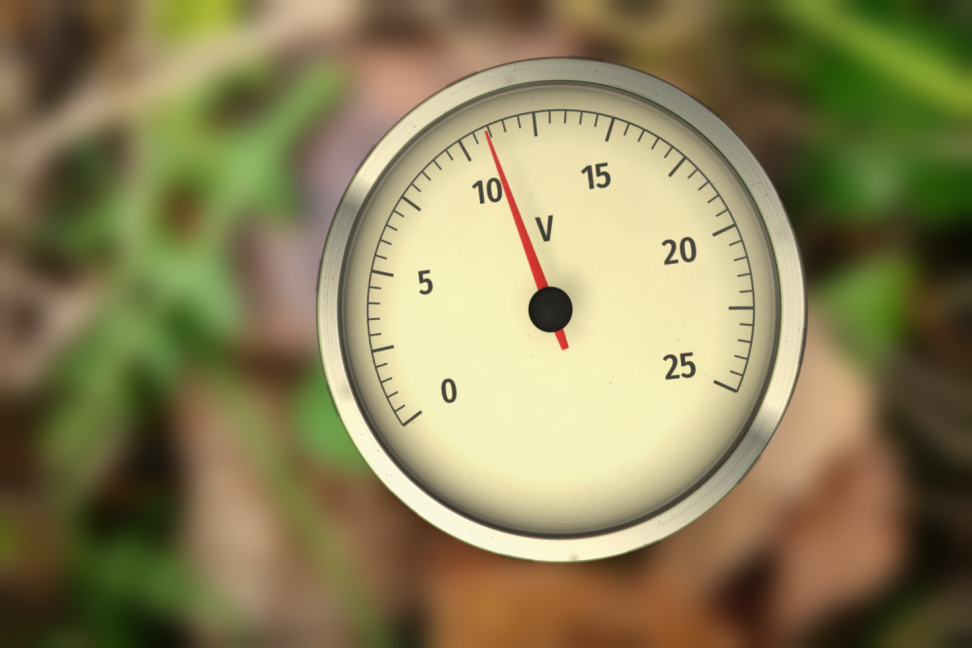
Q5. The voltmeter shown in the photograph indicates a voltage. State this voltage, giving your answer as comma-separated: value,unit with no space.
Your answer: 11,V
